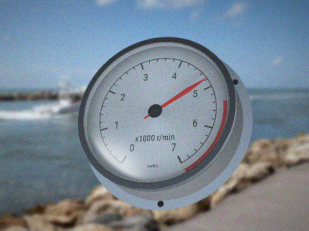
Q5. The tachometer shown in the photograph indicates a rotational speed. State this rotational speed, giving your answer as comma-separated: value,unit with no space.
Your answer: 4800,rpm
